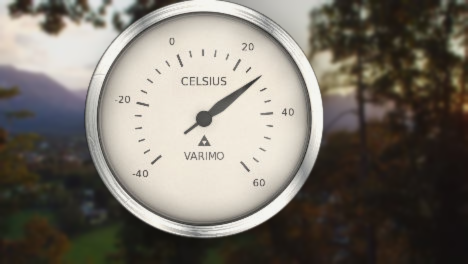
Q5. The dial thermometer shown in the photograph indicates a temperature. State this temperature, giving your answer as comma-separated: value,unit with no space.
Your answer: 28,°C
